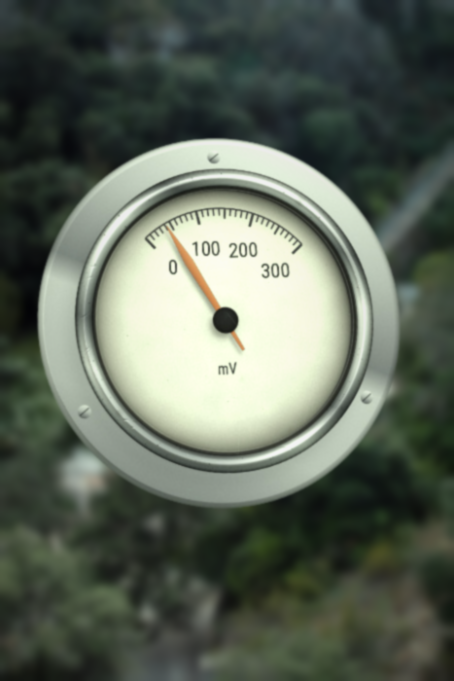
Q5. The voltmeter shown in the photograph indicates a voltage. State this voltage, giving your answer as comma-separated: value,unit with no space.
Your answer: 40,mV
